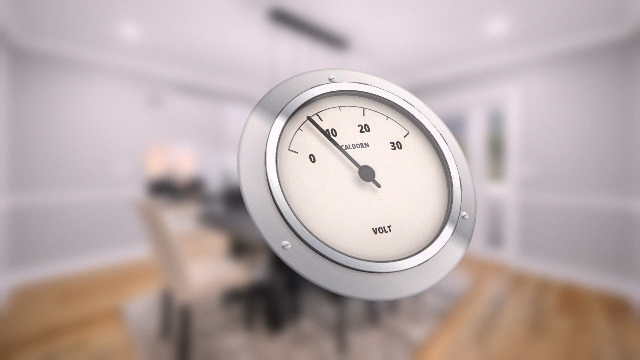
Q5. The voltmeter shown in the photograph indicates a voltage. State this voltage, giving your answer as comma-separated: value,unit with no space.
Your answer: 7.5,V
